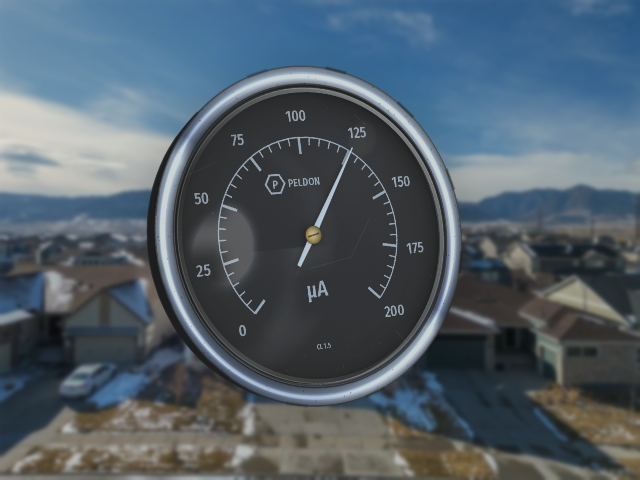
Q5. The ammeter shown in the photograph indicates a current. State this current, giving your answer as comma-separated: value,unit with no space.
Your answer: 125,µA
